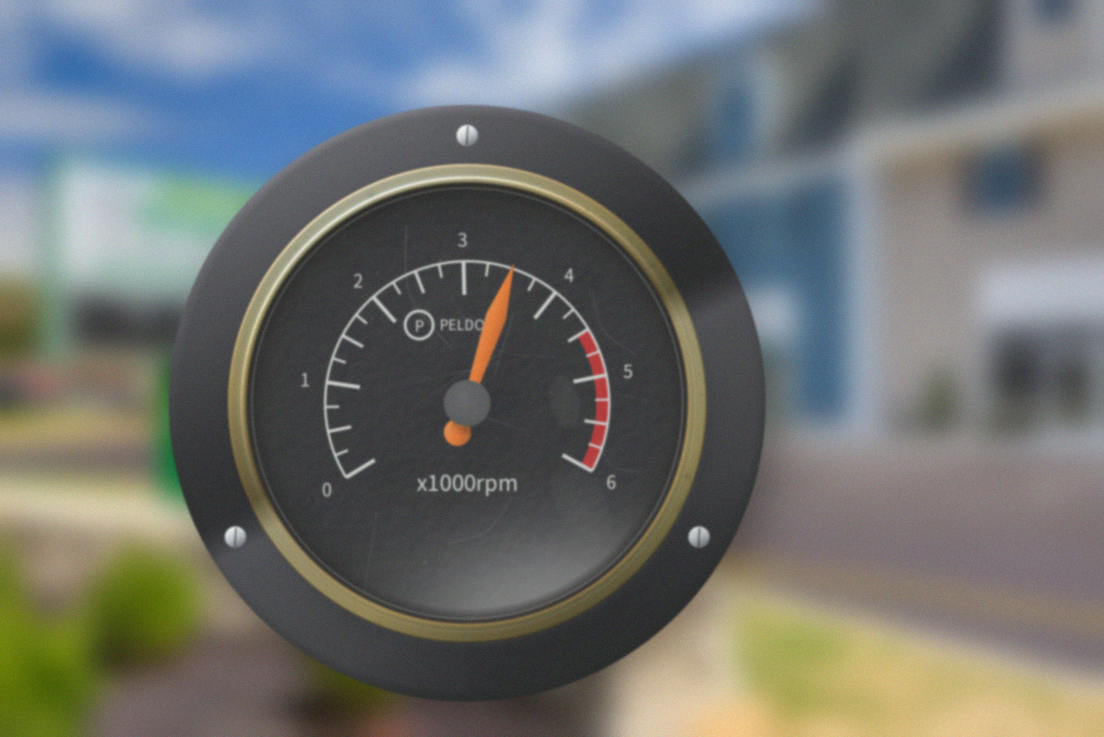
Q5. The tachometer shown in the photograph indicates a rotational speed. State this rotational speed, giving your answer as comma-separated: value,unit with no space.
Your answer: 3500,rpm
